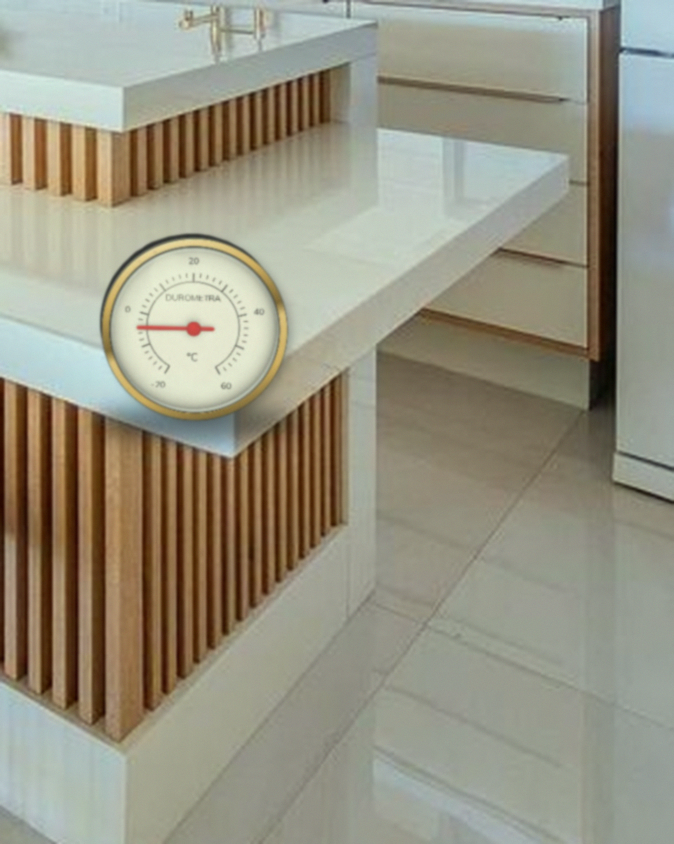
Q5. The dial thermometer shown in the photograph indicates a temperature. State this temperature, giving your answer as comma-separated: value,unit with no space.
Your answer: -4,°C
